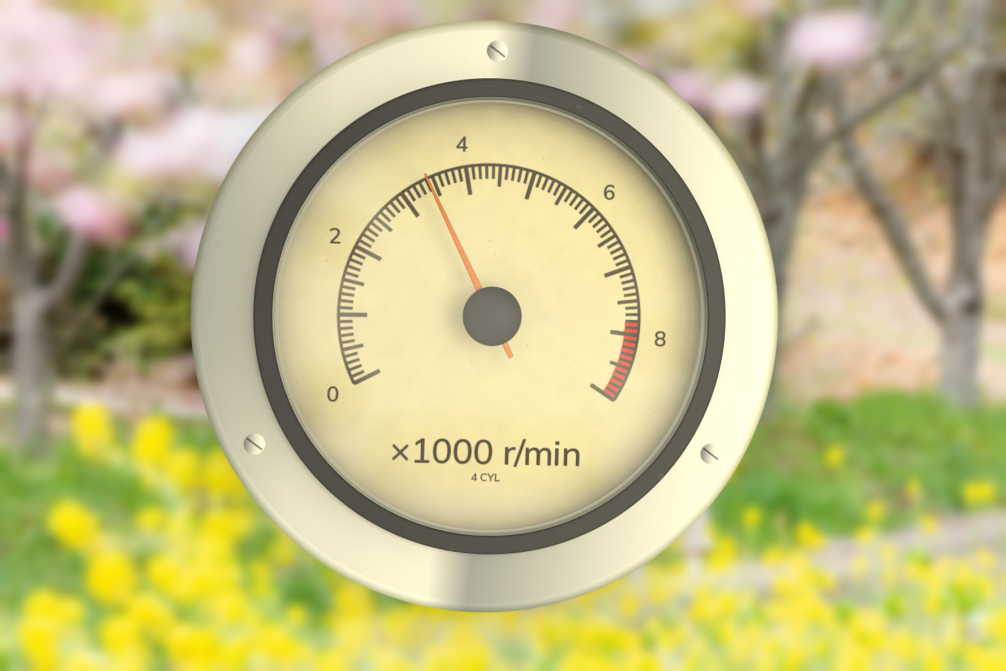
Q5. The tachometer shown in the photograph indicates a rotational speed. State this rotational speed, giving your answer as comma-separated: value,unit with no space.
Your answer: 3400,rpm
